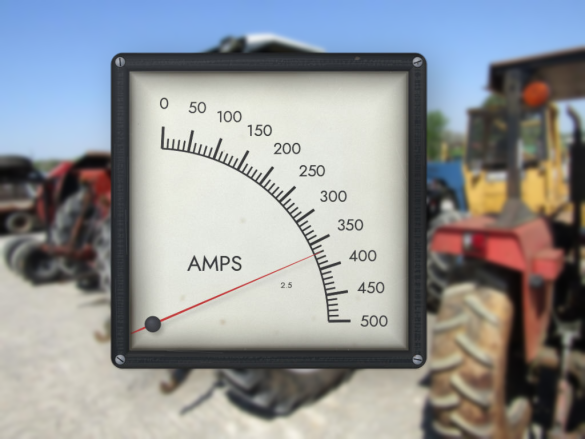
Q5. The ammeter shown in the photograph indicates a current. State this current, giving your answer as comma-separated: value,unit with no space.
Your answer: 370,A
